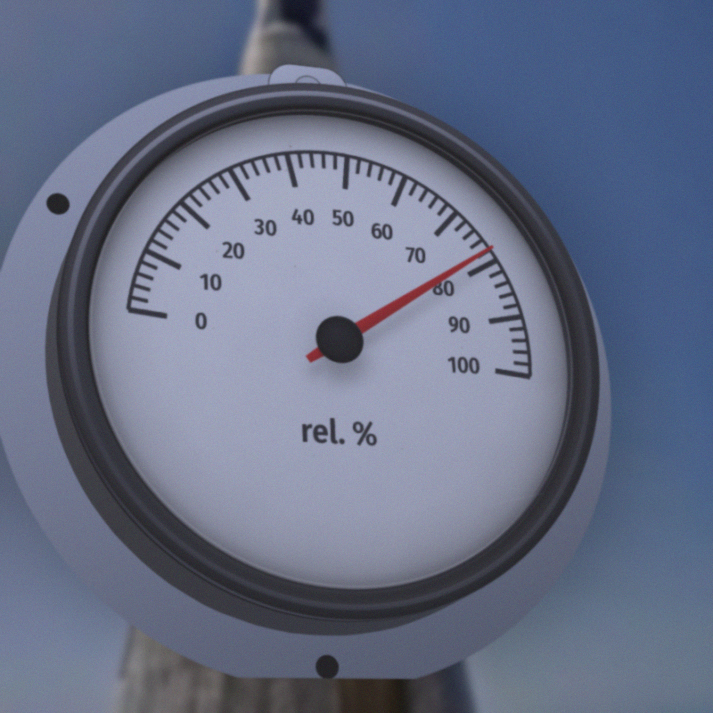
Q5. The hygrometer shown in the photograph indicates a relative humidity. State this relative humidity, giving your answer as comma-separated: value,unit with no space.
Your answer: 78,%
